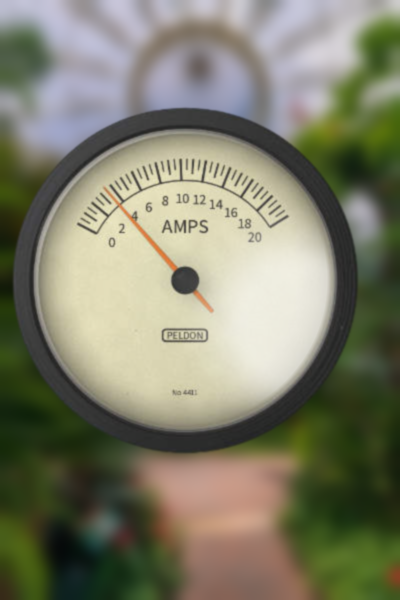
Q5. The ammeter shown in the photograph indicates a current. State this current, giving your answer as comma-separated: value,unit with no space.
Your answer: 3.5,A
